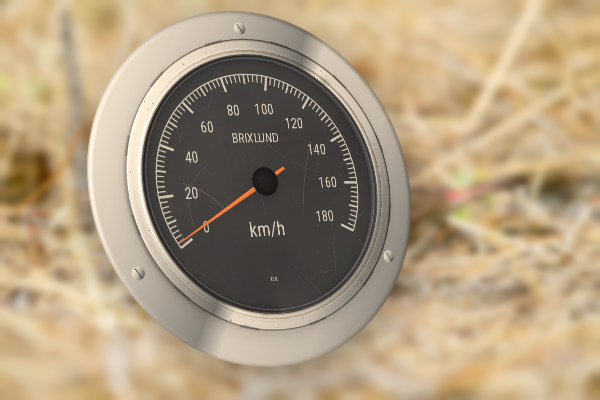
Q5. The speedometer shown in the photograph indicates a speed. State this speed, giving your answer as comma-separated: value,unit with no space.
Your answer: 2,km/h
